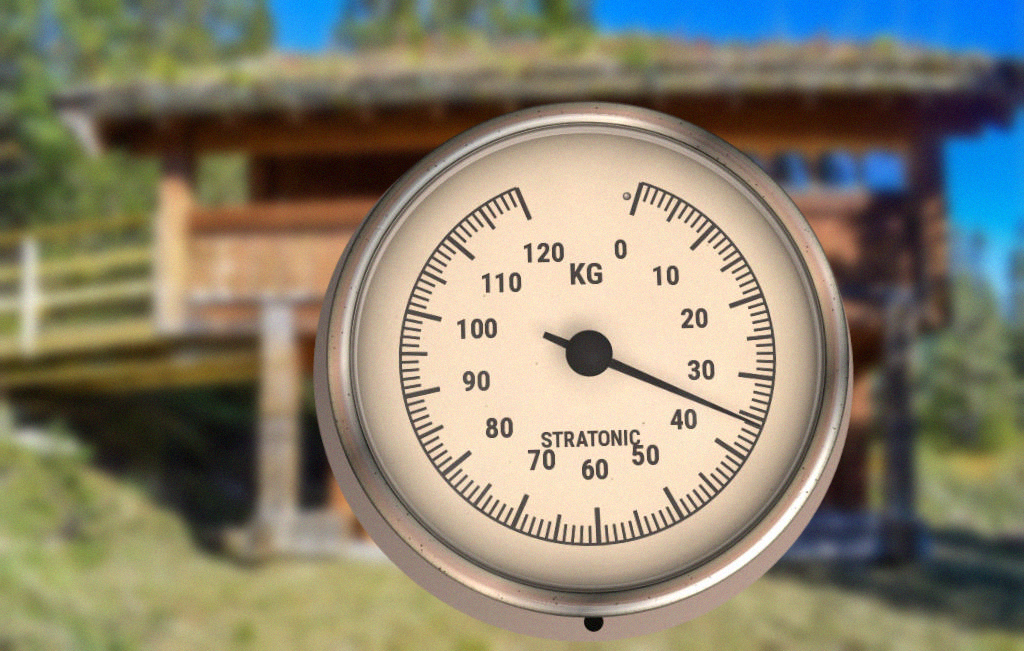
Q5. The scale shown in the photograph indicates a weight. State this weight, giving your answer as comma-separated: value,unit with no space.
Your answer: 36,kg
